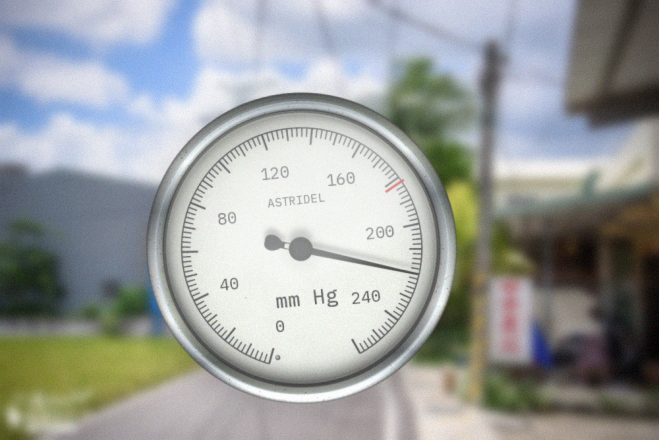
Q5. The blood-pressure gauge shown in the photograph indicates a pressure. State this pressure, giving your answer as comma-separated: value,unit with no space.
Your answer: 220,mmHg
